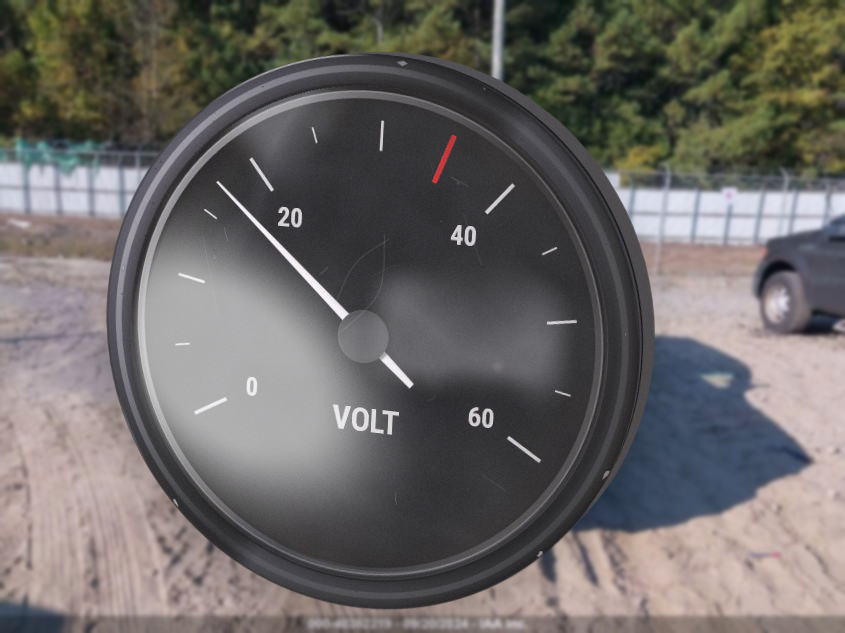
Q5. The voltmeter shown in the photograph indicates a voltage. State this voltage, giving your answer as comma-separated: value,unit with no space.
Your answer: 17.5,V
